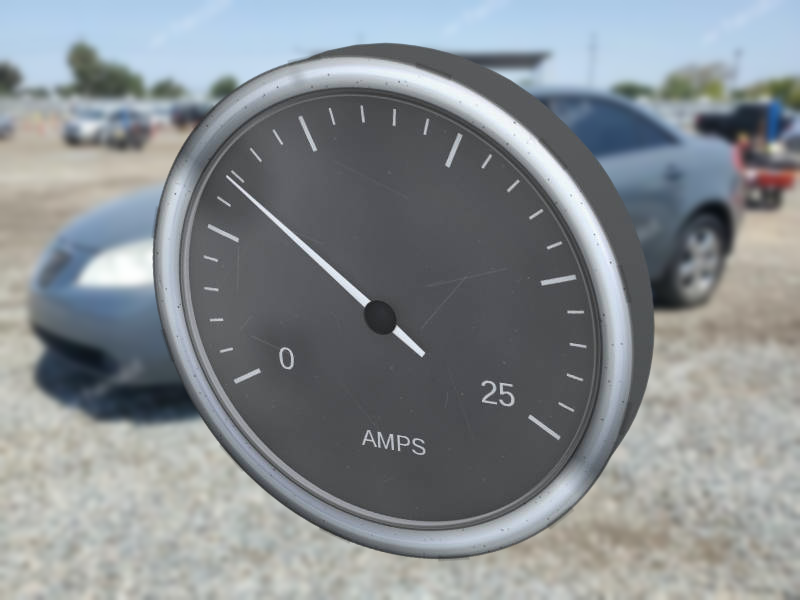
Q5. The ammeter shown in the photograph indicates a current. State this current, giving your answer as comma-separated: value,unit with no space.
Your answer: 7,A
